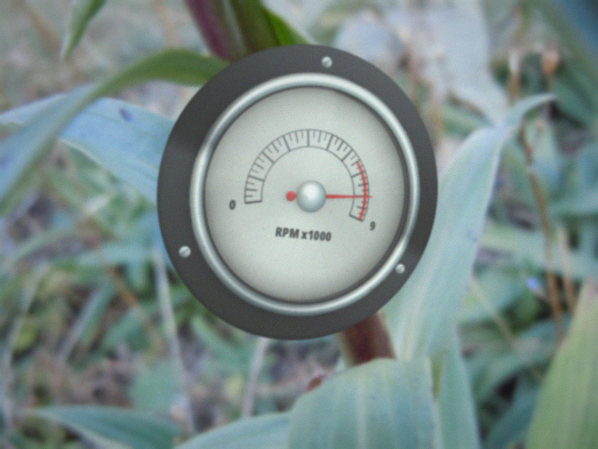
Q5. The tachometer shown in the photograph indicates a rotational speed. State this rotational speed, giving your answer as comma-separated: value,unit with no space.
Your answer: 8000,rpm
